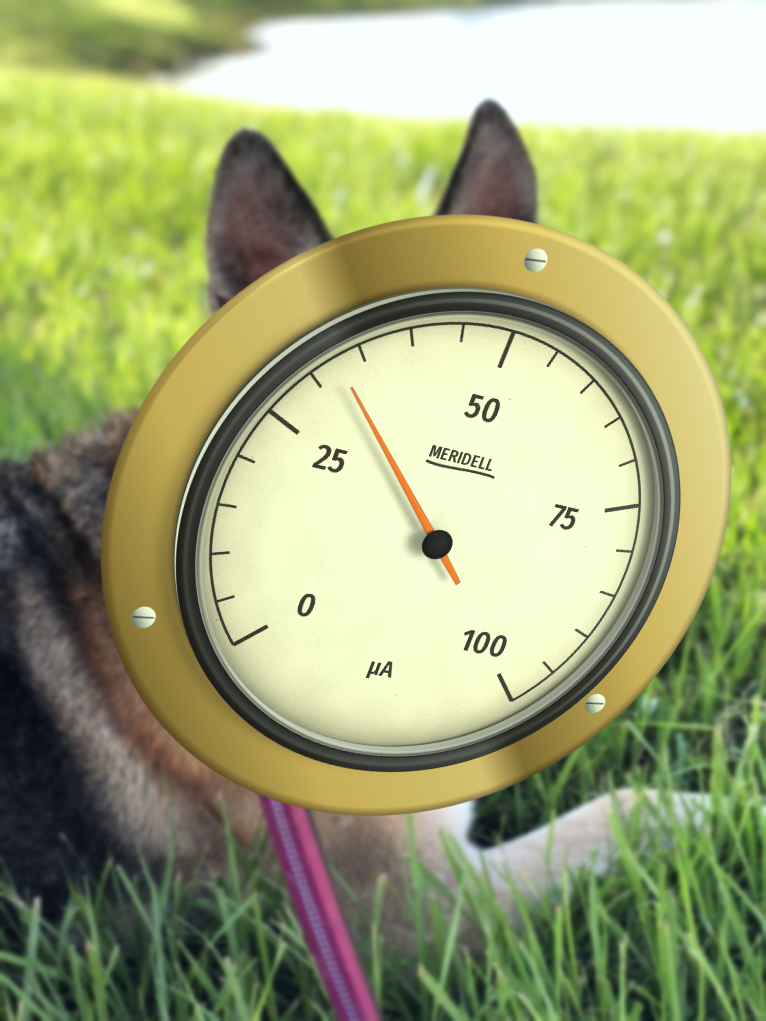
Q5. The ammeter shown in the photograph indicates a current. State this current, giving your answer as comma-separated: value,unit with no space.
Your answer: 32.5,µA
